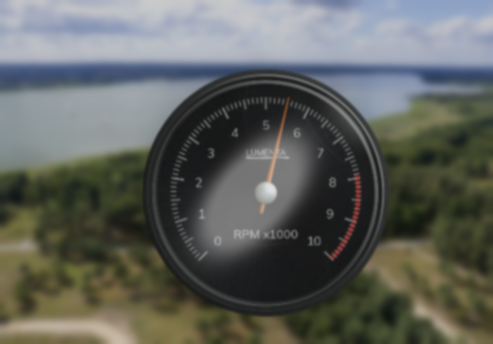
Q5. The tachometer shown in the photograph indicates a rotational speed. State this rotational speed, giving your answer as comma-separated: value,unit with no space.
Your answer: 5500,rpm
